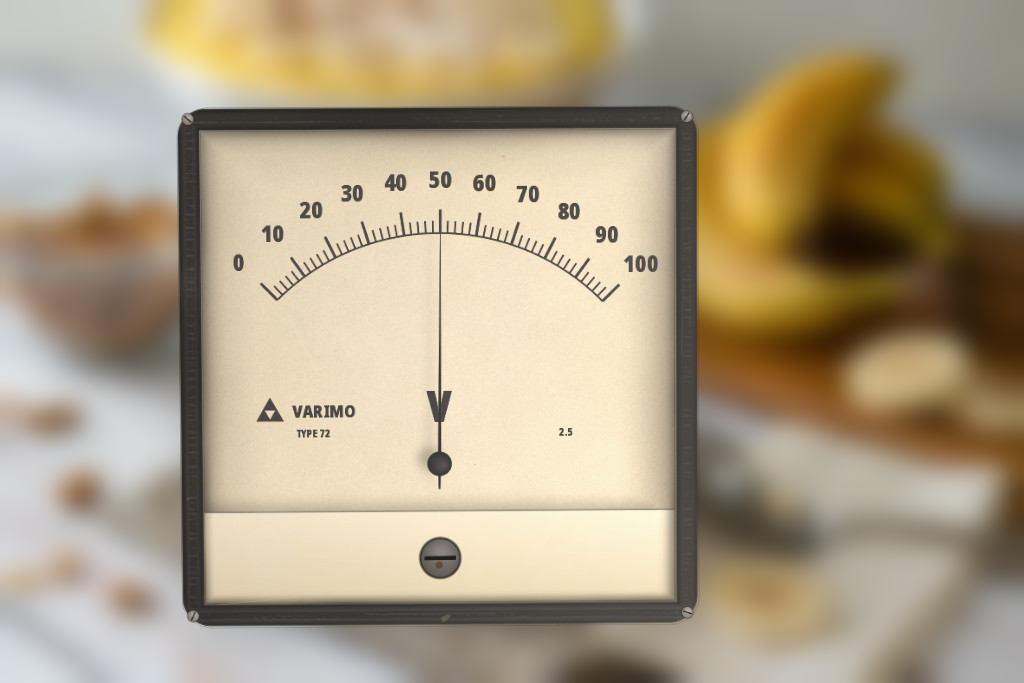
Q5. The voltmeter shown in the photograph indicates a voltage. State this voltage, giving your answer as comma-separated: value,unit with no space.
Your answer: 50,V
